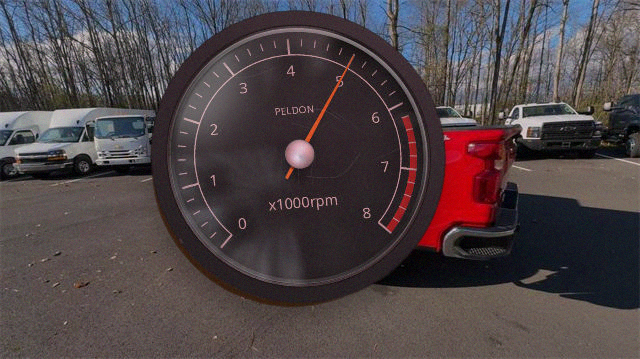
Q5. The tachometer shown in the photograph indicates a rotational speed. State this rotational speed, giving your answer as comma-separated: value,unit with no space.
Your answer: 5000,rpm
